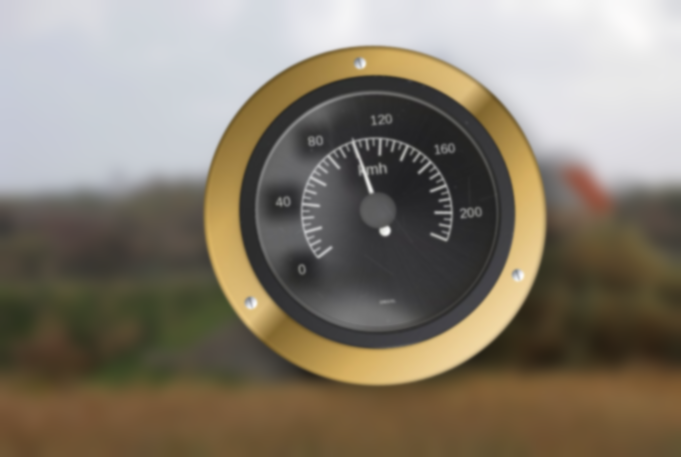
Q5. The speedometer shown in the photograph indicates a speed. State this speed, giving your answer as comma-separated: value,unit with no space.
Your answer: 100,km/h
